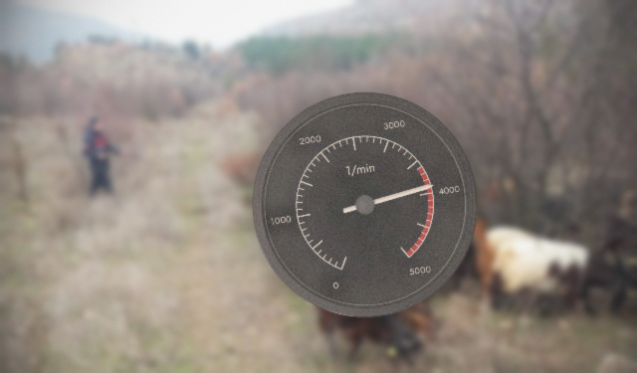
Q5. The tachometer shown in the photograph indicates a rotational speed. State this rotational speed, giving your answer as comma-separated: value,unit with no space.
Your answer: 3900,rpm
